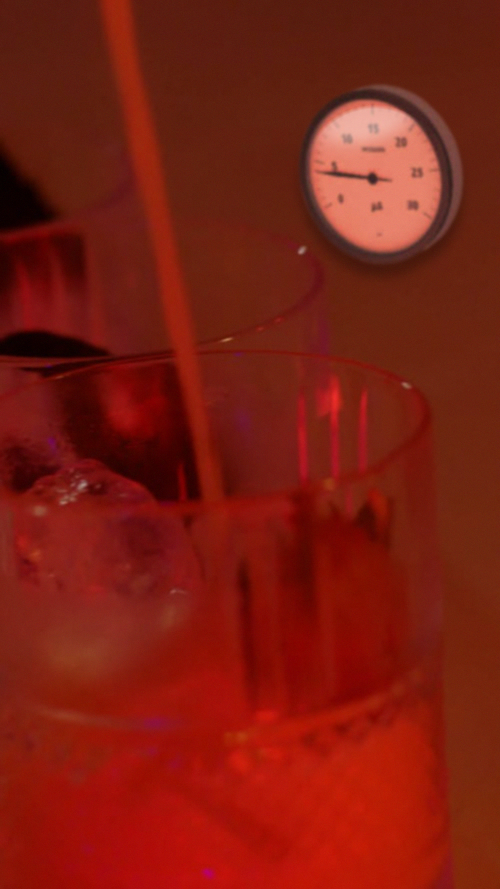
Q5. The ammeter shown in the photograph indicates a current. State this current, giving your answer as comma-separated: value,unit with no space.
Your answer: 4,µA
